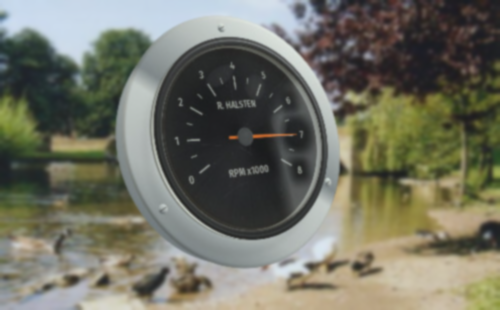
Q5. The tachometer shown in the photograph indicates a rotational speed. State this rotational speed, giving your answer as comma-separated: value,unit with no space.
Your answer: 7000,rpm
